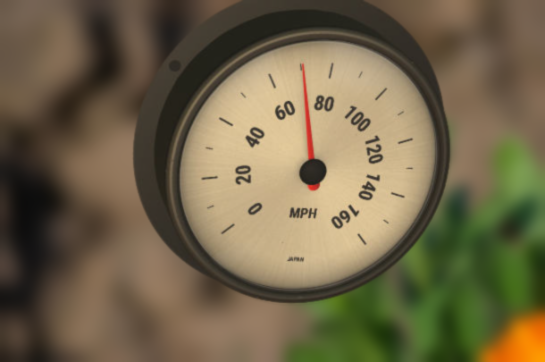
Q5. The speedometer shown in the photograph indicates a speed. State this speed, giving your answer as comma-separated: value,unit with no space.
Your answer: 70,mph
